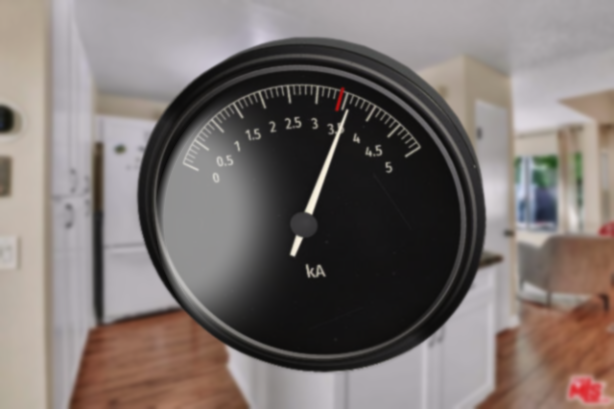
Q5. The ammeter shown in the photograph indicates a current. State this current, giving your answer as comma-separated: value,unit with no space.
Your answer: 3.6,kA
